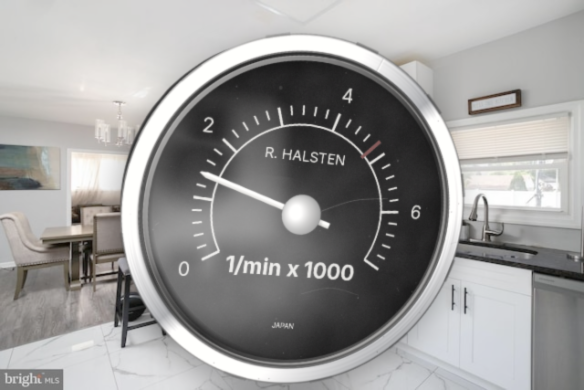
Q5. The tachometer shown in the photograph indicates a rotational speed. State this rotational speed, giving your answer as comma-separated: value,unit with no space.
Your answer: 1400,rpm
